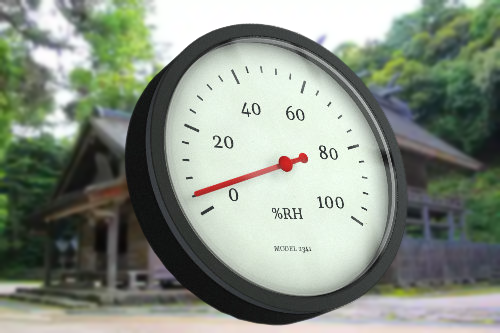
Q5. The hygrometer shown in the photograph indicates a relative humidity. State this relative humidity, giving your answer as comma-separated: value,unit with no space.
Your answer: 4,%
